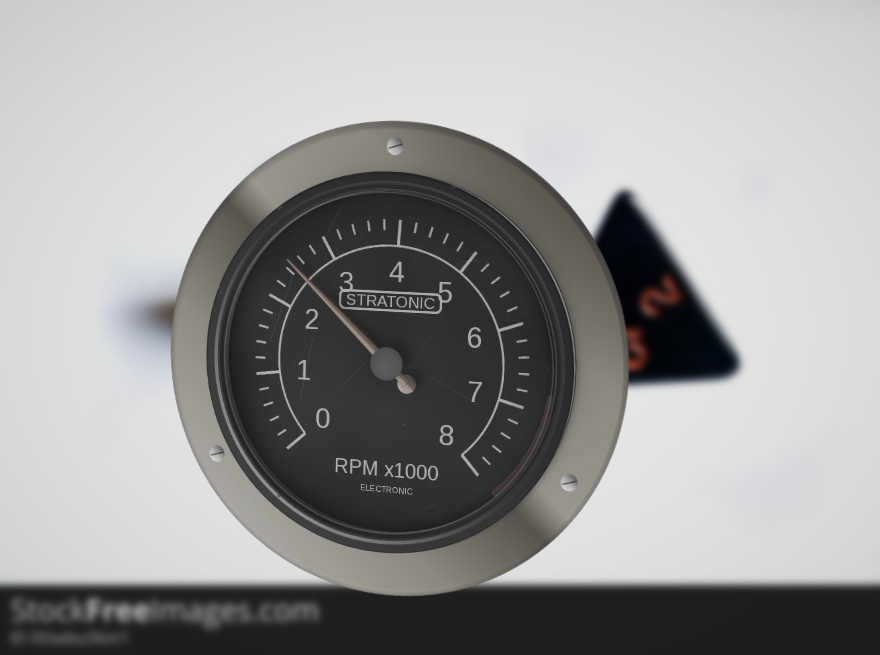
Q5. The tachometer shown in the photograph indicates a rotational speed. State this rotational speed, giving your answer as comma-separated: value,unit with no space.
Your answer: 2500,rpm
